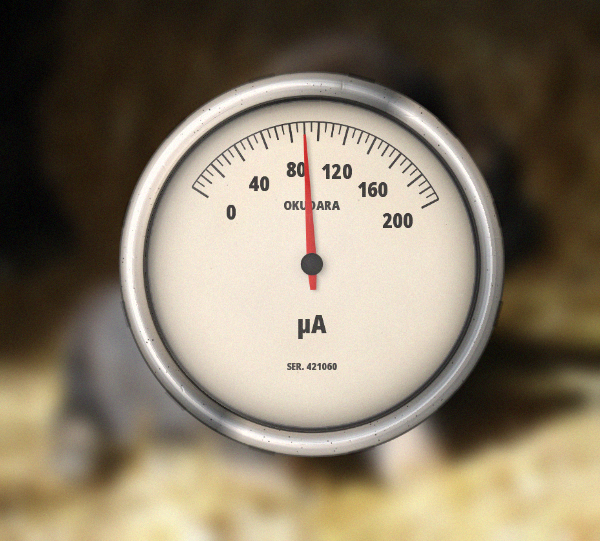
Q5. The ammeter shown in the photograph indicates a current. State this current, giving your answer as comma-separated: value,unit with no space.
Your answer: 90,µA
